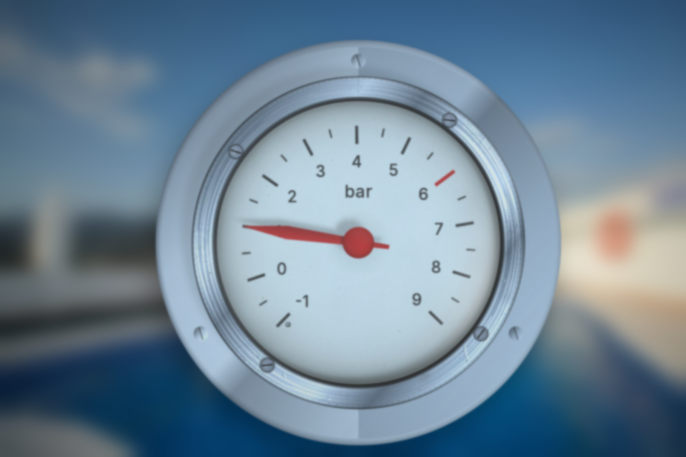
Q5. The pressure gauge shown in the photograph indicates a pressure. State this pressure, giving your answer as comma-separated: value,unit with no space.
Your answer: 1,bar
